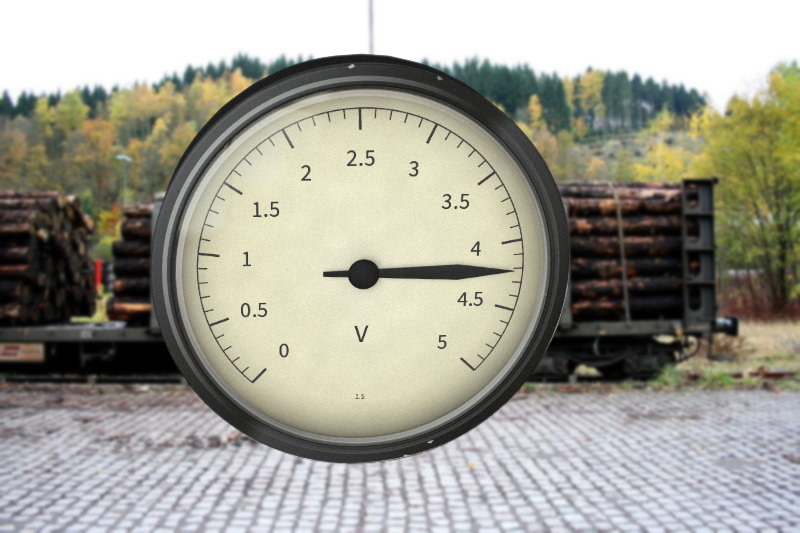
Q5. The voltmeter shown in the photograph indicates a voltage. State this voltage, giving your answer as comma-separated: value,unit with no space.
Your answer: 4.2,V
